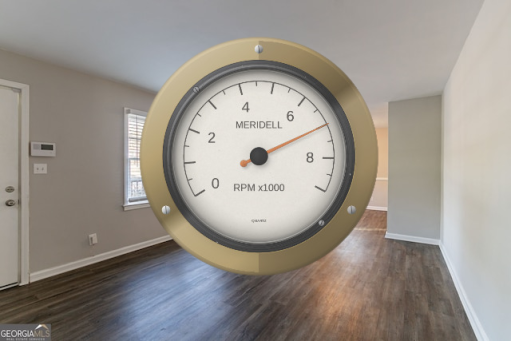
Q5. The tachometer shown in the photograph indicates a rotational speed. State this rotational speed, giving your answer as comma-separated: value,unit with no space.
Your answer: 7000,rpm
